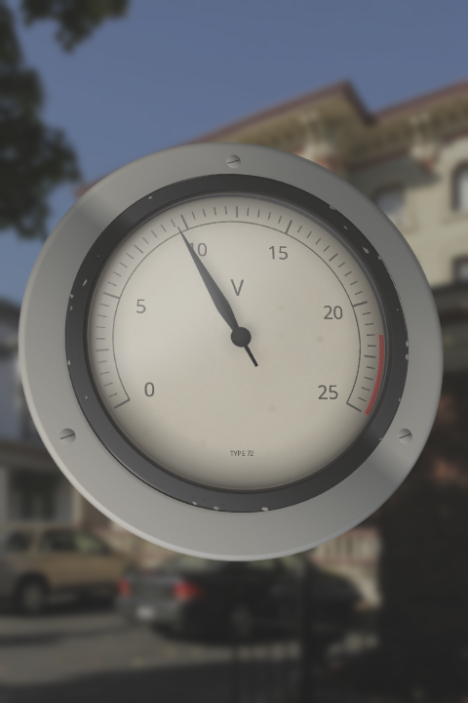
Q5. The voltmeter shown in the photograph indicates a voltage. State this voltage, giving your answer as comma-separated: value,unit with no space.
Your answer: 9.5,V
